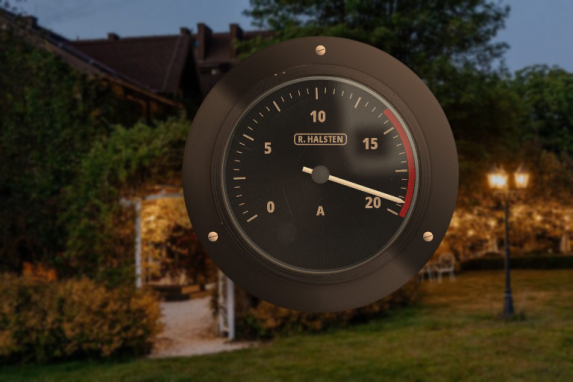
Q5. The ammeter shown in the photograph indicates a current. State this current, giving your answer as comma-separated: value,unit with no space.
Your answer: 19.25,A
